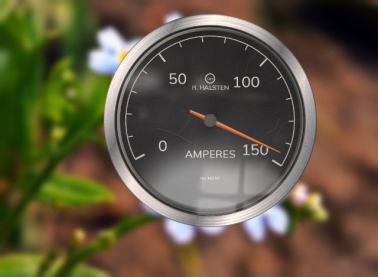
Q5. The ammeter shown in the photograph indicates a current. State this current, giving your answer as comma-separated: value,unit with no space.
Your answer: 145,A
